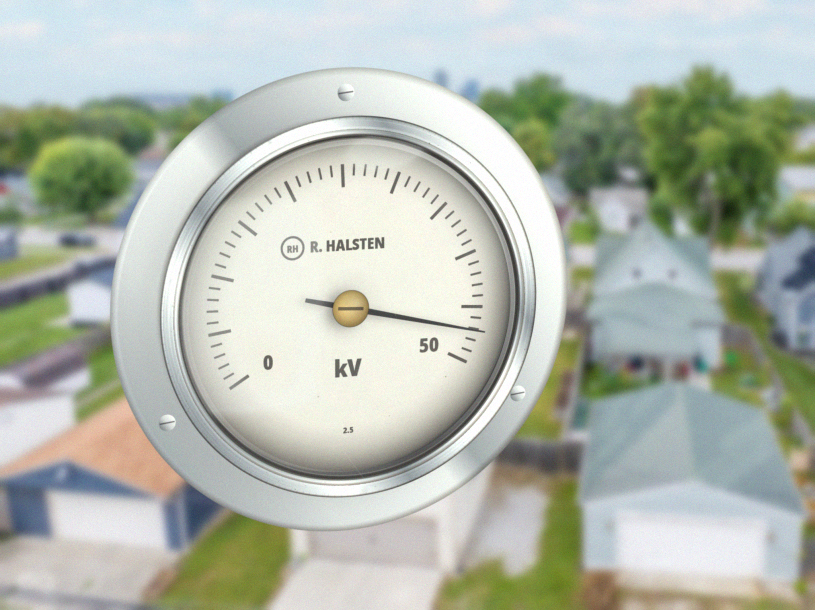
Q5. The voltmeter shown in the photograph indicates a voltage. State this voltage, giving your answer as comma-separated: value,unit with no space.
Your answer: 47,kV
